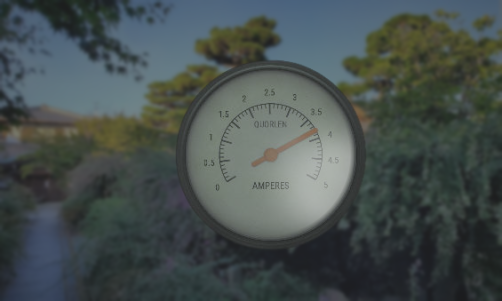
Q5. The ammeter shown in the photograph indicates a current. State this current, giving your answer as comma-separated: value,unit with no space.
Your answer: 3.8,A
